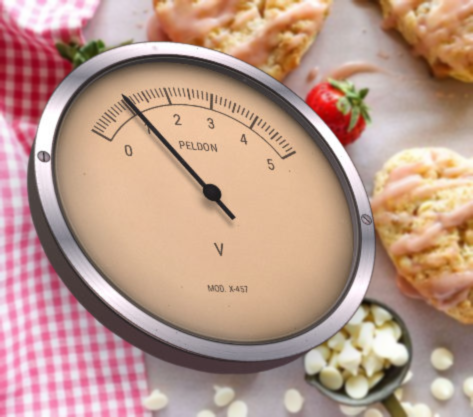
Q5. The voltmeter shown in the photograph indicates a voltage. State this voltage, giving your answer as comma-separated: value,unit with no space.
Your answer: 1,V
